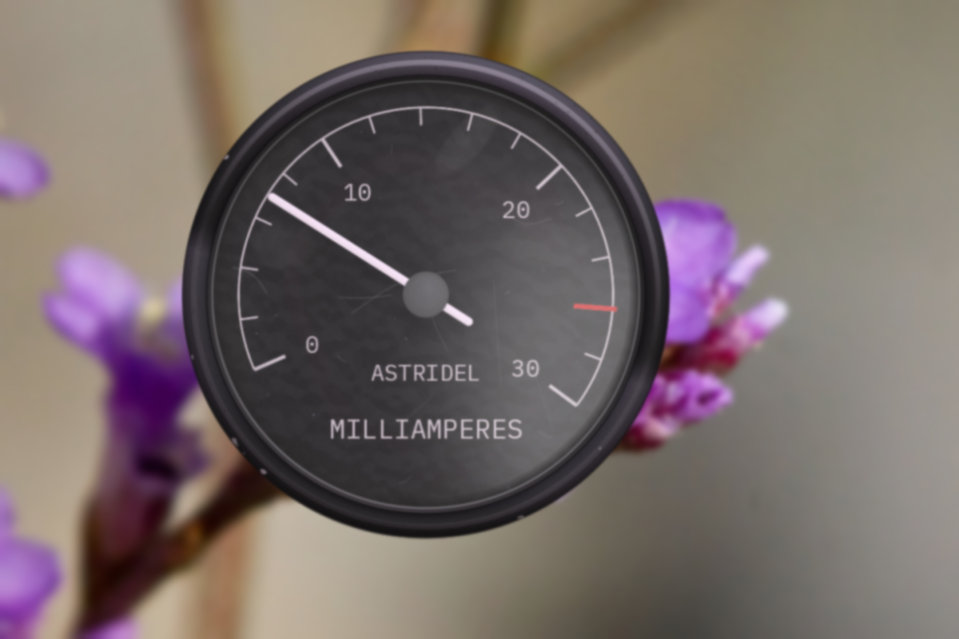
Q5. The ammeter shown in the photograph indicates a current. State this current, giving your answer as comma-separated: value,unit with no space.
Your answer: 7,mA
